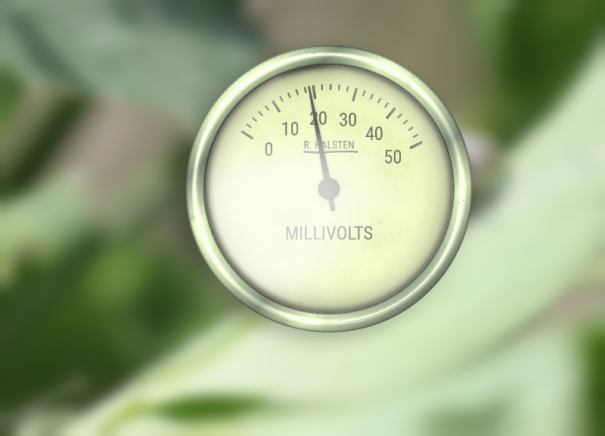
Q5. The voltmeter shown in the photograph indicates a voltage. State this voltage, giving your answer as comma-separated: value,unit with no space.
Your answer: 19,mV
